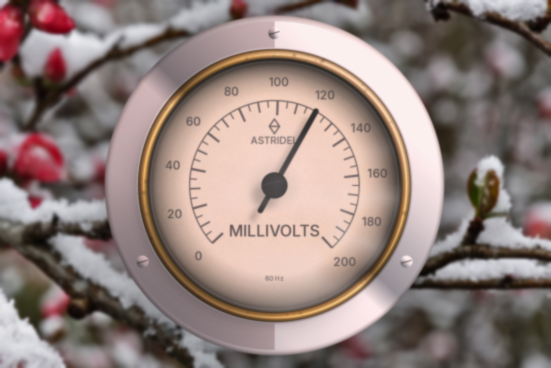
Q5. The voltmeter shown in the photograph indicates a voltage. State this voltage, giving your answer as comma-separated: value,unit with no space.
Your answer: 120,mV
